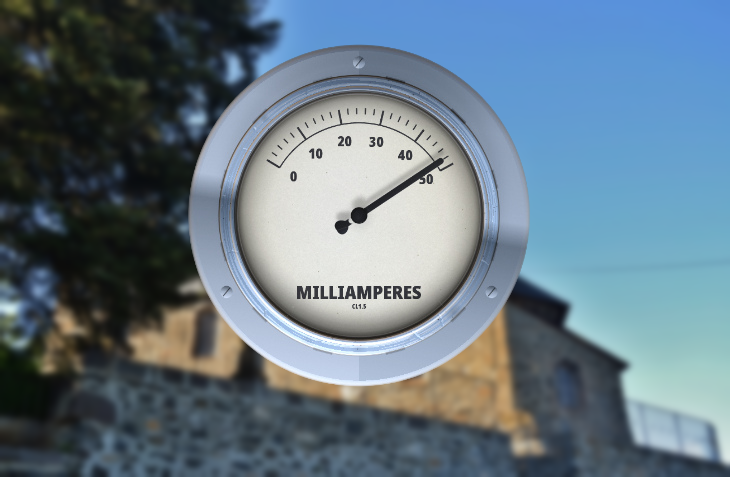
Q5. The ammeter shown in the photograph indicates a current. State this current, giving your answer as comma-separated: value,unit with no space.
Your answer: 48,mA
